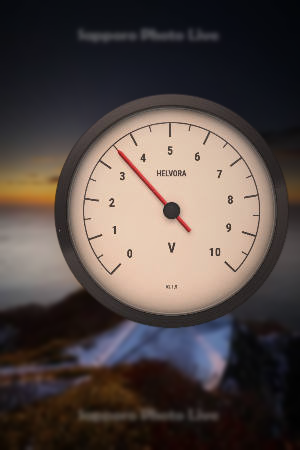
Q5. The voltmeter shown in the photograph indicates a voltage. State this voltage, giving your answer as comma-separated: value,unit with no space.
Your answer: 3.5,V
